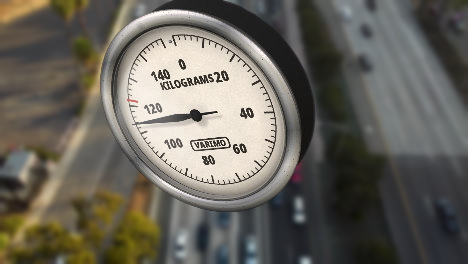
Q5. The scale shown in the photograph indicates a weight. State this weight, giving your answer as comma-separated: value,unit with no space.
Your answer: 114,kg
